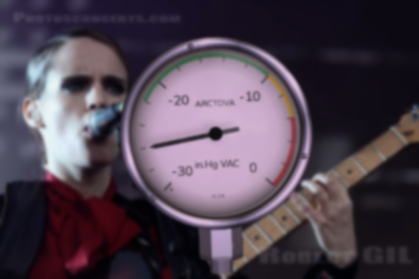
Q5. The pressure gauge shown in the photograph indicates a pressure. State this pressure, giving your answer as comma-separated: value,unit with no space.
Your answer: -26,inHg
